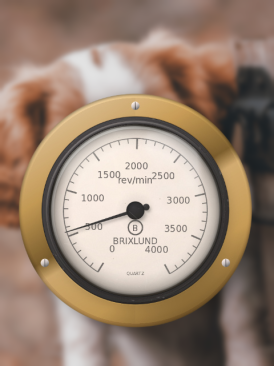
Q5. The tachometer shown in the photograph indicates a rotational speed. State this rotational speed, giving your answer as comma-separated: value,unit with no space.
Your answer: 550,rpm
